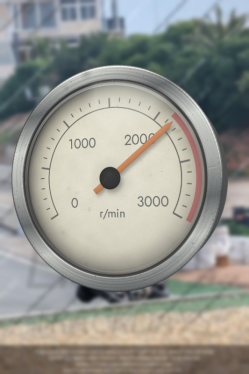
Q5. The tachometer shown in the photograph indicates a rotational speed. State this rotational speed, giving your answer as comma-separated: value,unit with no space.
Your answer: 2150,rpm
